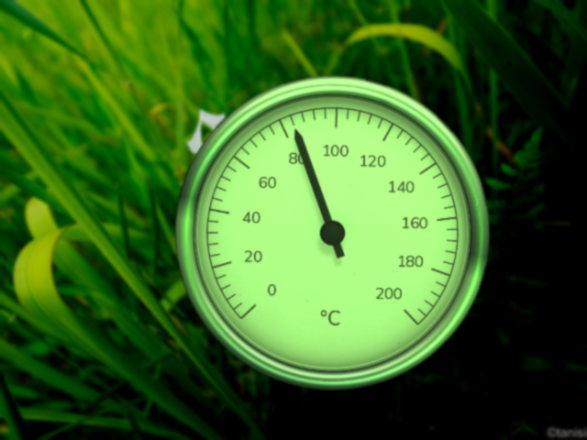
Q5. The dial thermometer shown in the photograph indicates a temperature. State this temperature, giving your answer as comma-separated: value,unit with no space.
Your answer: 84,°C
